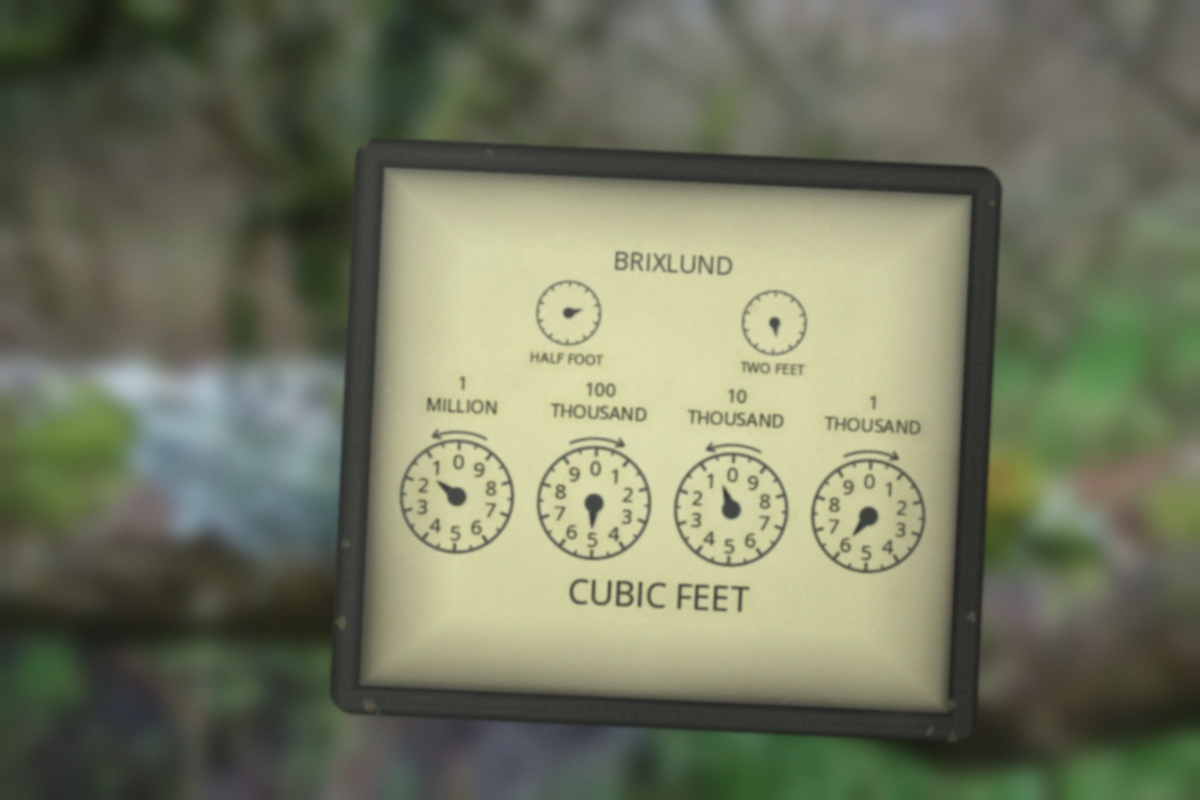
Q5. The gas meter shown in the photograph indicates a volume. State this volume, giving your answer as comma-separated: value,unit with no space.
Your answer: 150600,ft³
